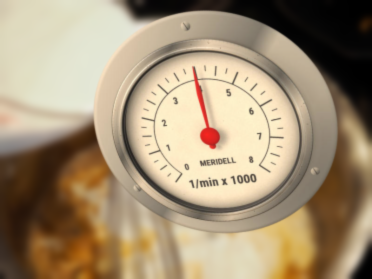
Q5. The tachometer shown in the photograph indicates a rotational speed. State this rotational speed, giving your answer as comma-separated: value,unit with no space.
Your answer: 4000,rpm
